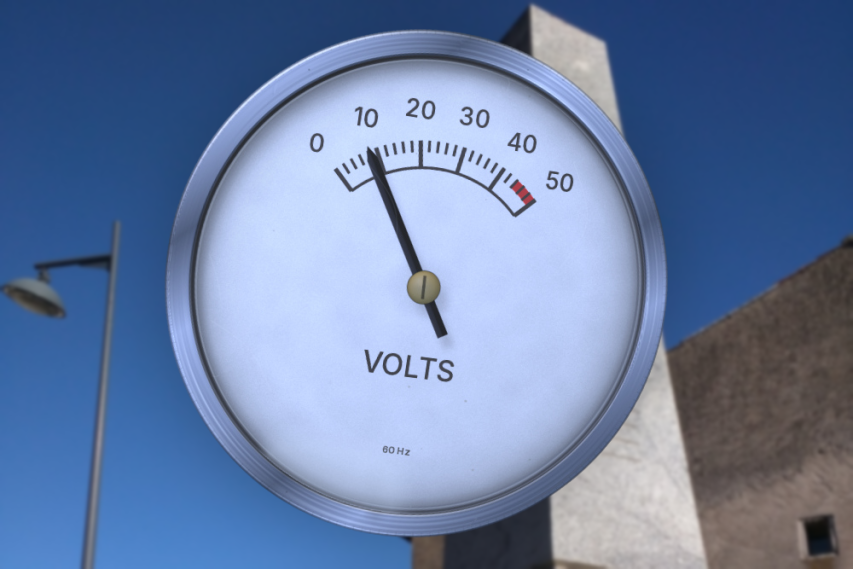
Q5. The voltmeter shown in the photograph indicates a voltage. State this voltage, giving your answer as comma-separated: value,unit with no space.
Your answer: 8,V
